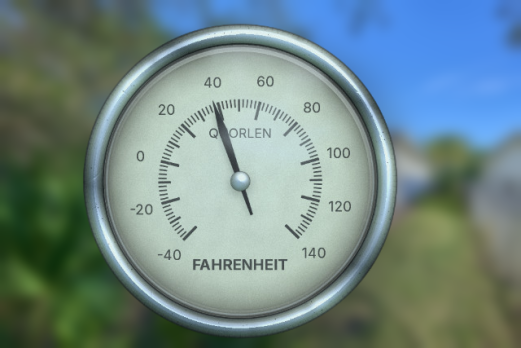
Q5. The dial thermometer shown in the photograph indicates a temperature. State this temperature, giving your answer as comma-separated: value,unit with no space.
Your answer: 38,°F
